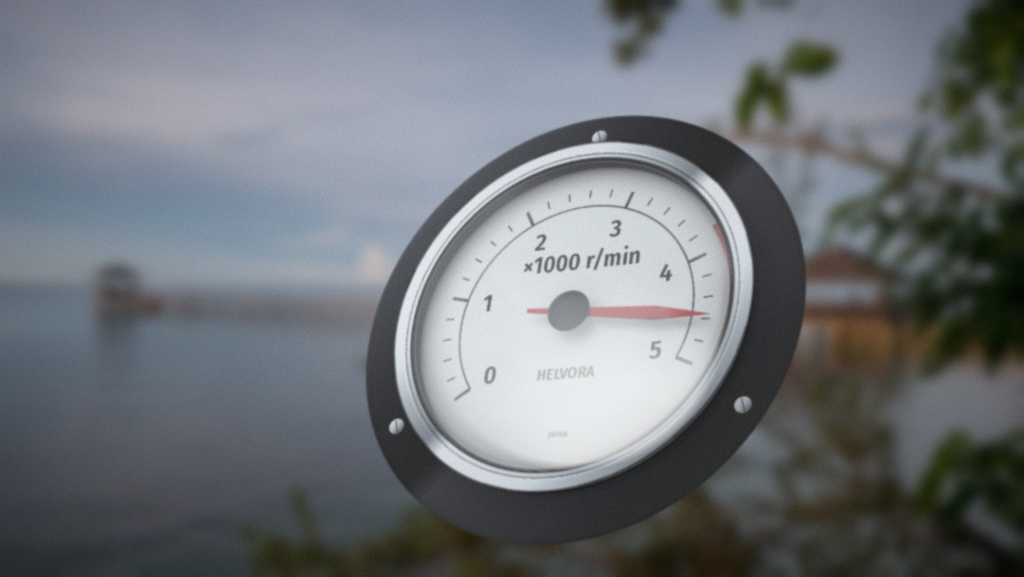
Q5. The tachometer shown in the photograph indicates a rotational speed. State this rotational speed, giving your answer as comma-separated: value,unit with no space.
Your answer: 4600,rpm
